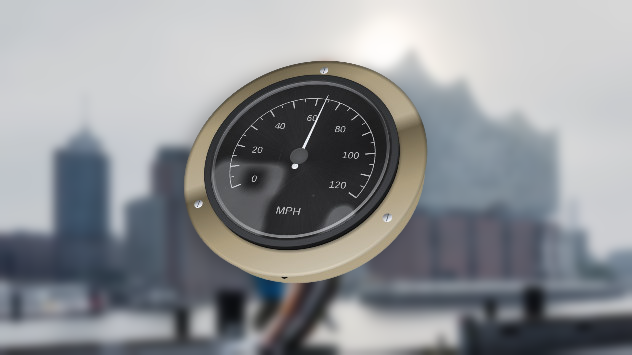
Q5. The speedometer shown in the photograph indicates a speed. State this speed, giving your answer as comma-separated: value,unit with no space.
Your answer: 65,mph
